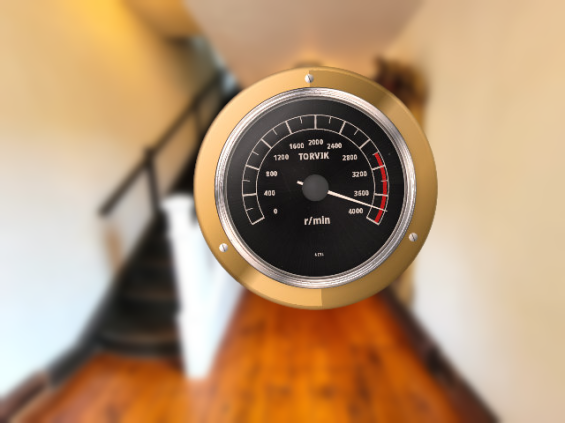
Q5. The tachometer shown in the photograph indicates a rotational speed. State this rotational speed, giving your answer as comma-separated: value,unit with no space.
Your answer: 3800,rpm
